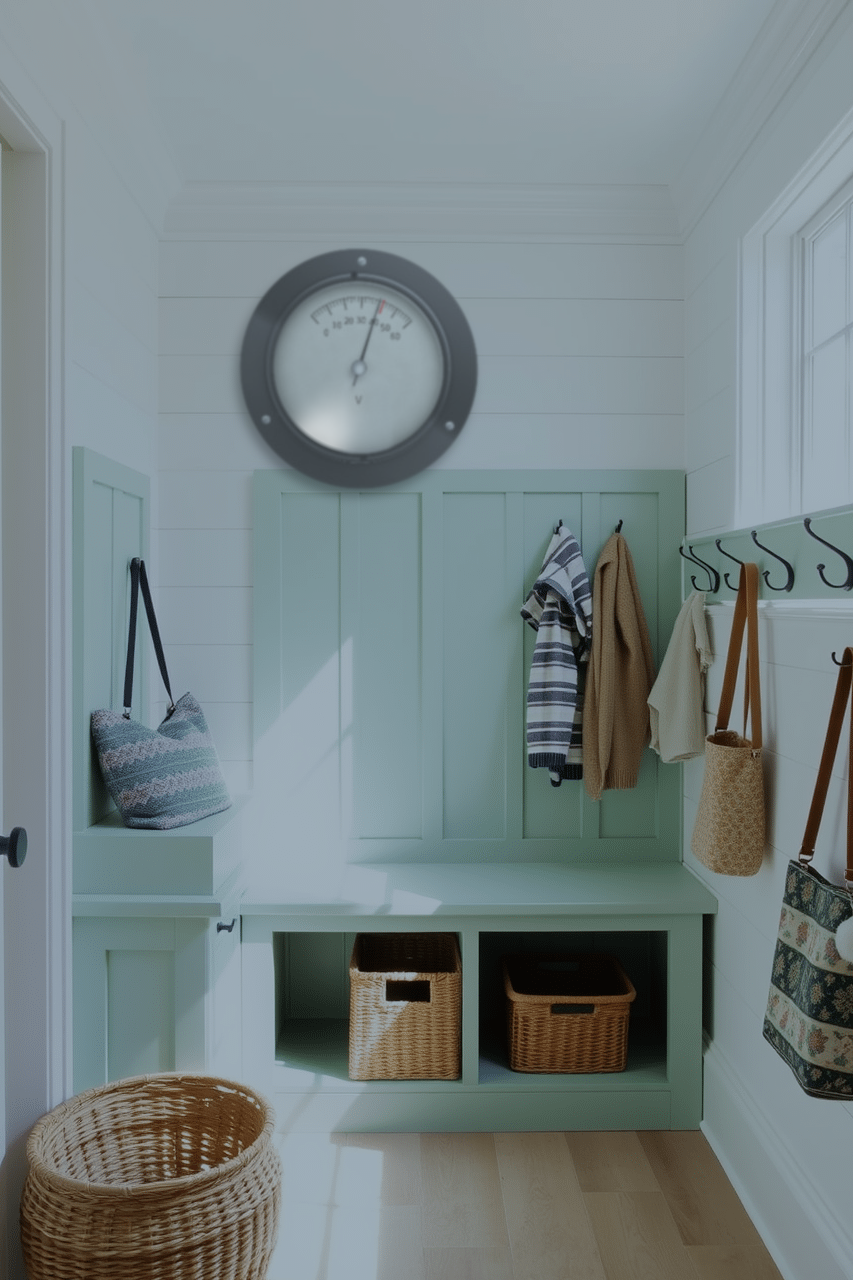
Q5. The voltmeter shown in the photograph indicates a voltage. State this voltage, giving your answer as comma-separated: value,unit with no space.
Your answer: 40,V
